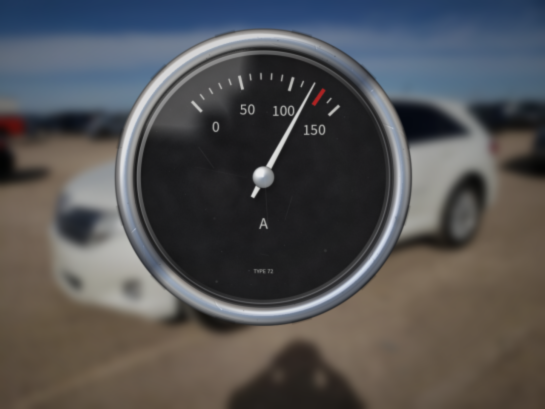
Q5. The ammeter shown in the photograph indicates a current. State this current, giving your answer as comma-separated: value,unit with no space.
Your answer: 120,A
